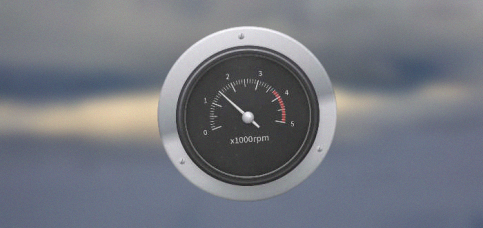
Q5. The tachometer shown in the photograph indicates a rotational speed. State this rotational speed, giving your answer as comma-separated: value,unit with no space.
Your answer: 1500,rpm
